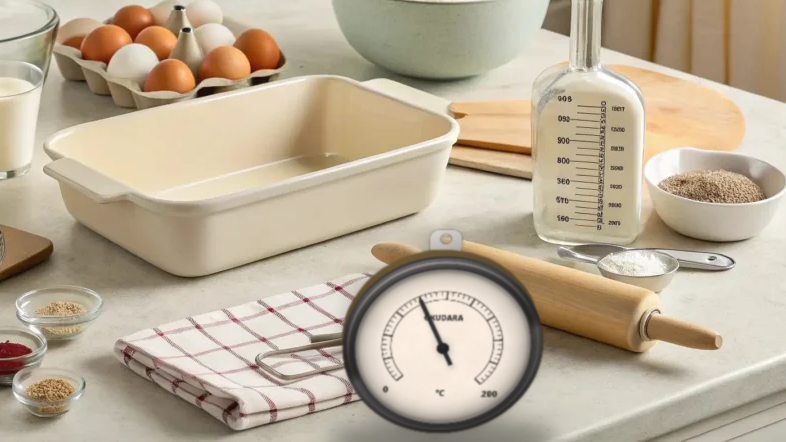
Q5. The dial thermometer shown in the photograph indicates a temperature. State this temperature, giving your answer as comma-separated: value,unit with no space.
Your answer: 80,°C
